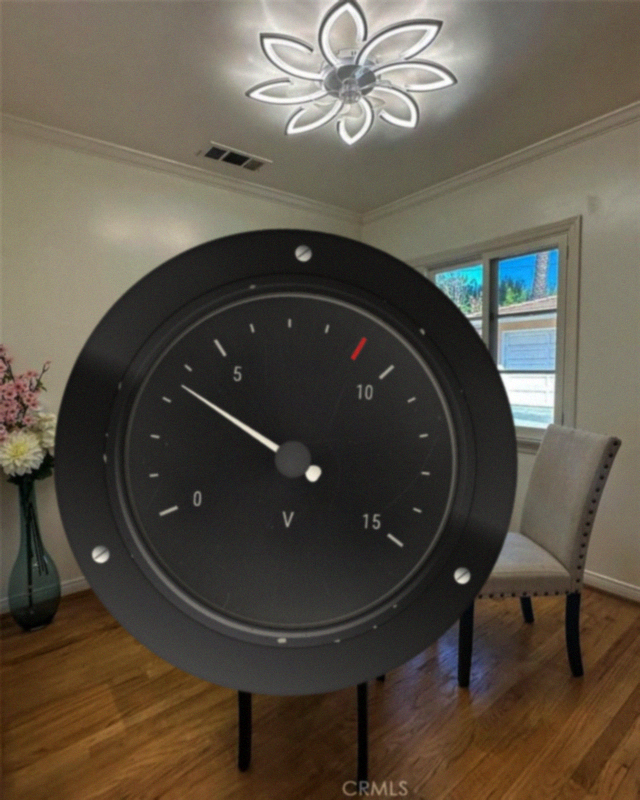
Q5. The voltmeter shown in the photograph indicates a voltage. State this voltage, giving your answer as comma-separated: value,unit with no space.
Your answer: 3.5,V
